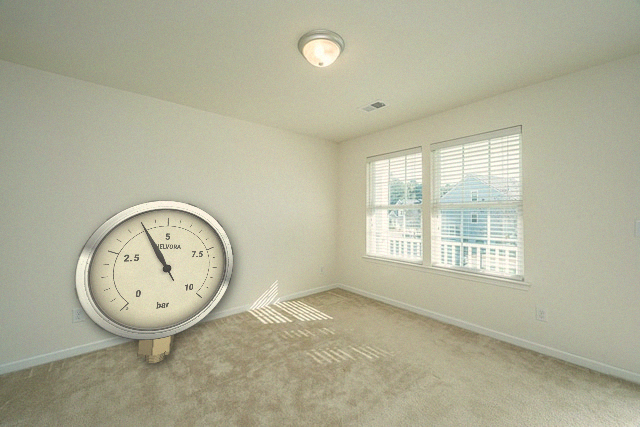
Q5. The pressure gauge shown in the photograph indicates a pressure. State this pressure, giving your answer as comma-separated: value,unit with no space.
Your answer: 4,bar
